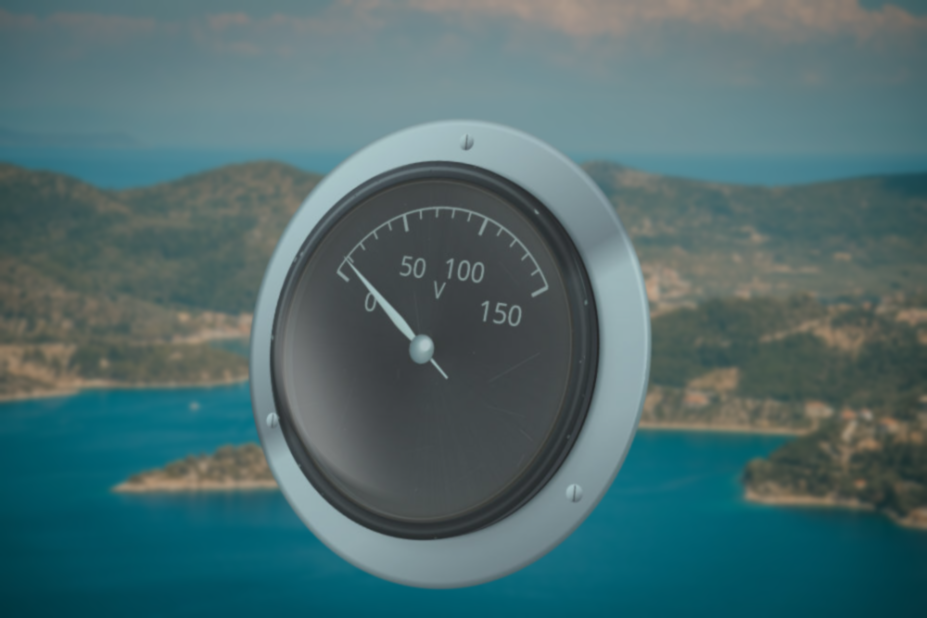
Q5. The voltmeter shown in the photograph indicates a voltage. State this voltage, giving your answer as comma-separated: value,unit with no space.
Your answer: 10,V
